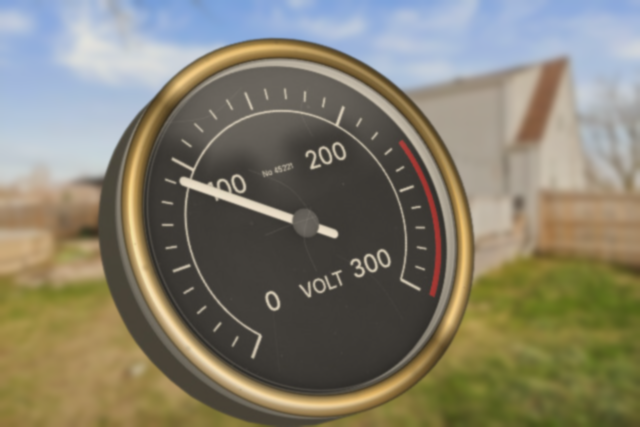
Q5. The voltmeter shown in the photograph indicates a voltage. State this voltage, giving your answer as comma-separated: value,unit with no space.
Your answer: 90,V
